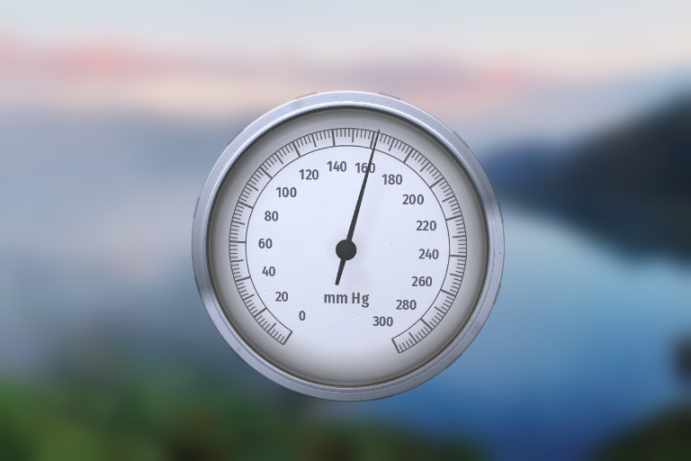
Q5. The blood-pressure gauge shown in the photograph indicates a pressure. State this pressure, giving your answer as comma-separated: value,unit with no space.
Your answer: 162,mmHg
